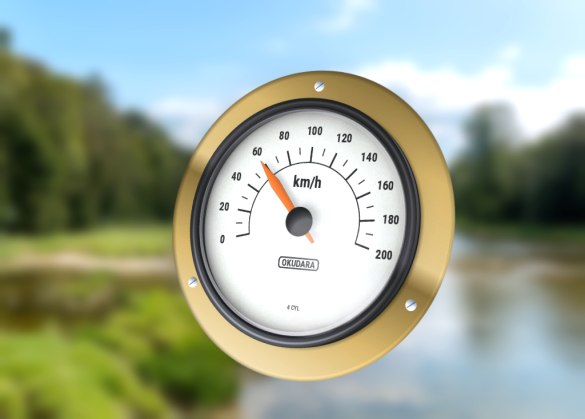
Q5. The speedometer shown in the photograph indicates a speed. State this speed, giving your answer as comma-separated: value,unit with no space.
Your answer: 60,km/h
